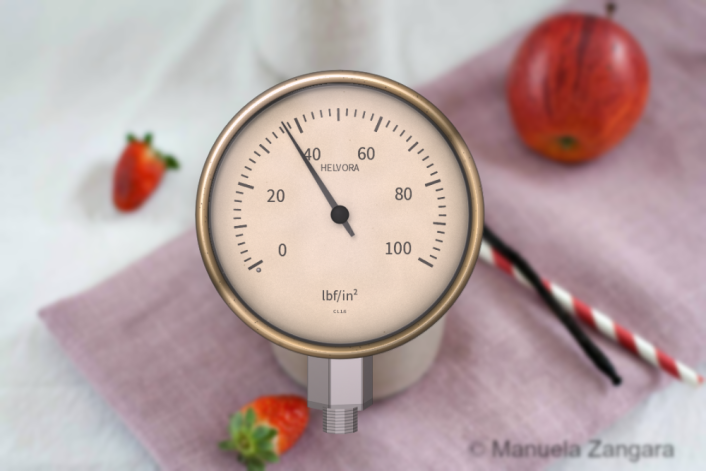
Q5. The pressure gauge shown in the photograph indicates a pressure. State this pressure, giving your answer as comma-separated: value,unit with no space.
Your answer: 37,psi
